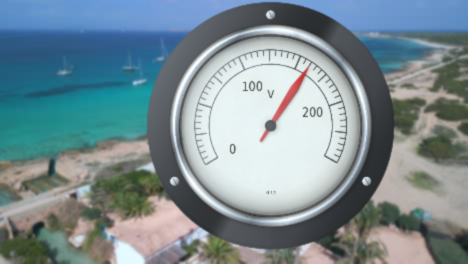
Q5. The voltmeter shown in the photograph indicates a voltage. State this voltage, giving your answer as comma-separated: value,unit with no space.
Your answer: 160,V
